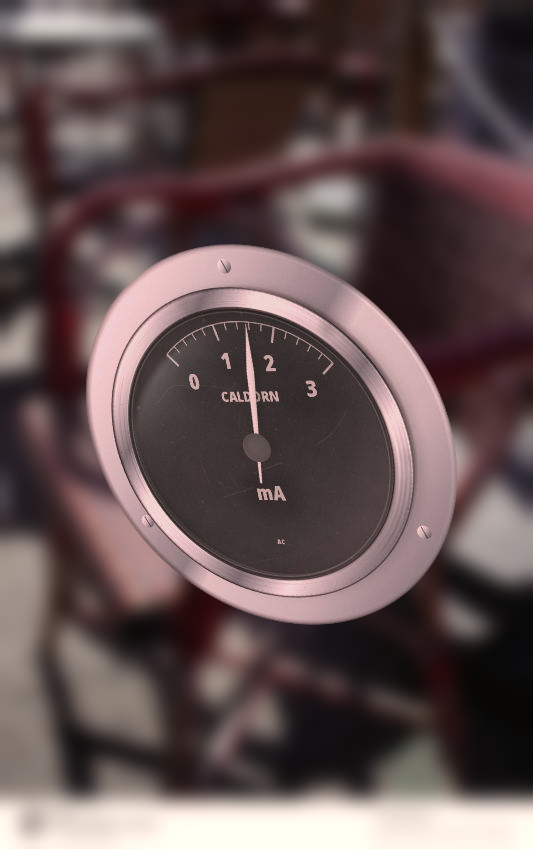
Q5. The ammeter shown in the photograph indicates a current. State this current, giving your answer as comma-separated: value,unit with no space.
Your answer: 1.6,mA
